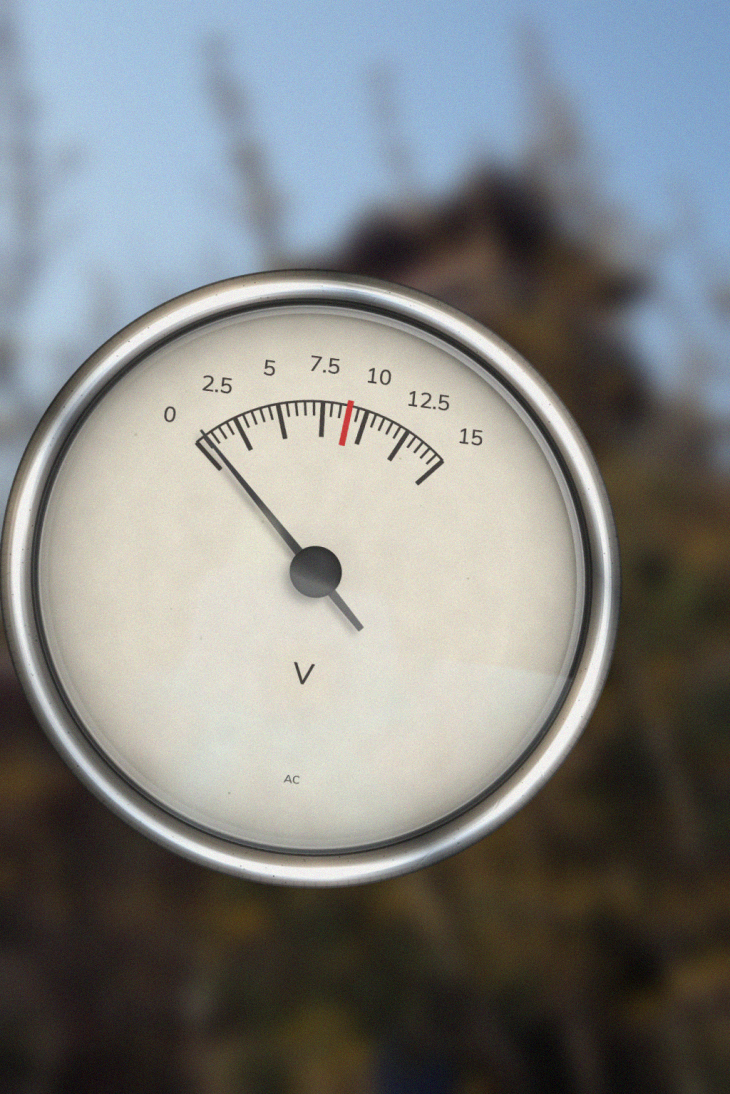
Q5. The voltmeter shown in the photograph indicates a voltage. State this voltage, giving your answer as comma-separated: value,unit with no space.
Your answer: 0.5,V
